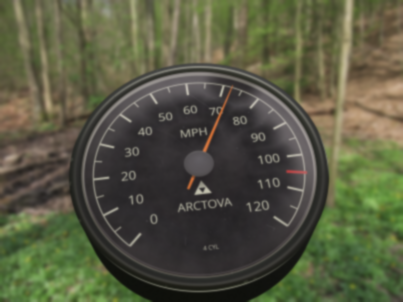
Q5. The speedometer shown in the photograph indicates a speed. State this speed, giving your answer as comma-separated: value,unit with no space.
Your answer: 72.5,mph
